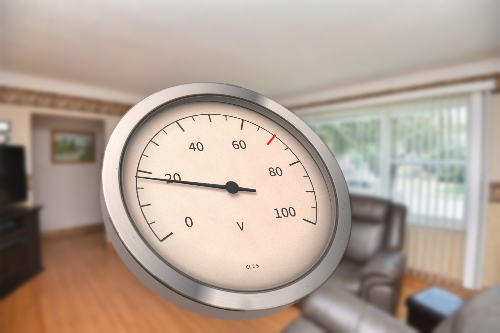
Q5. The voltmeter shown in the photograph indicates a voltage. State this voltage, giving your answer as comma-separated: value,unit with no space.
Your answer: 17.5,V
